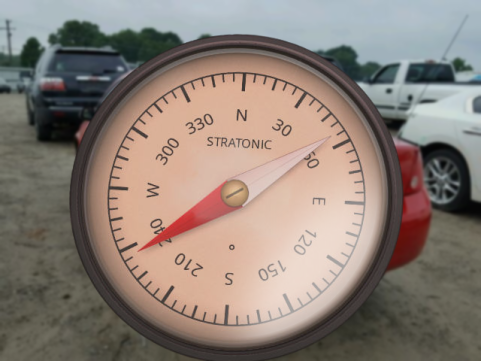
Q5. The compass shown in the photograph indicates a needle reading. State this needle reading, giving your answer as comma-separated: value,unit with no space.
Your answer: 235,°
